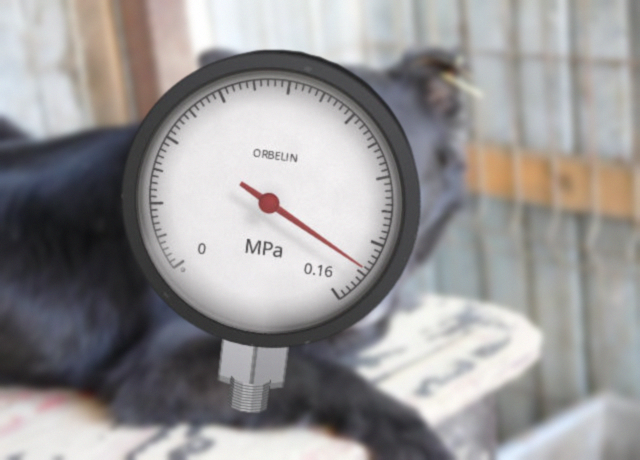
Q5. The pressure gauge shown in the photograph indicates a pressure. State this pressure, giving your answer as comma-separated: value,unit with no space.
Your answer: 0.148,MPa
